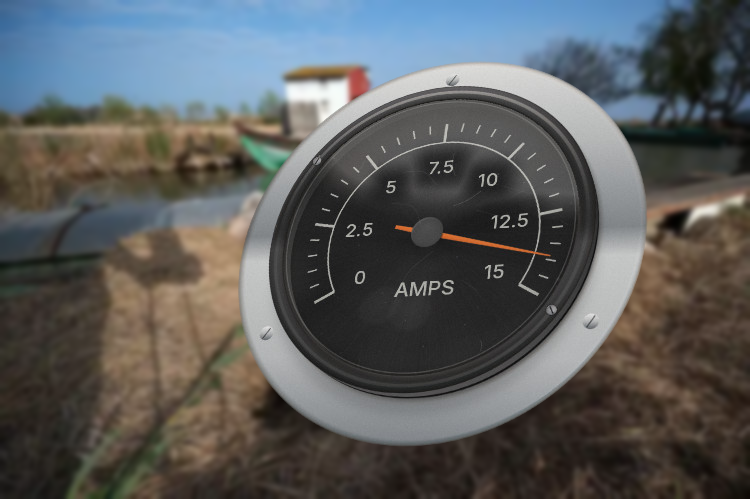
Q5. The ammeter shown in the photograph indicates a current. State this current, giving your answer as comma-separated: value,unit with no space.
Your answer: 14,A
